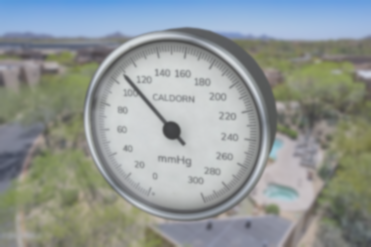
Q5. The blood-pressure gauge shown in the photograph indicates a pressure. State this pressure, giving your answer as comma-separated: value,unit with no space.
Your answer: 110,mmHg
